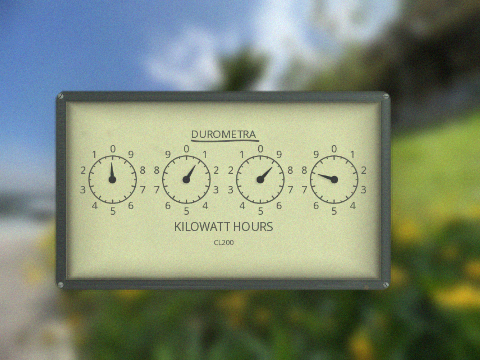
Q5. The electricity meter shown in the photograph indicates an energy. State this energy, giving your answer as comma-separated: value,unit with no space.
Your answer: 88,kWh
